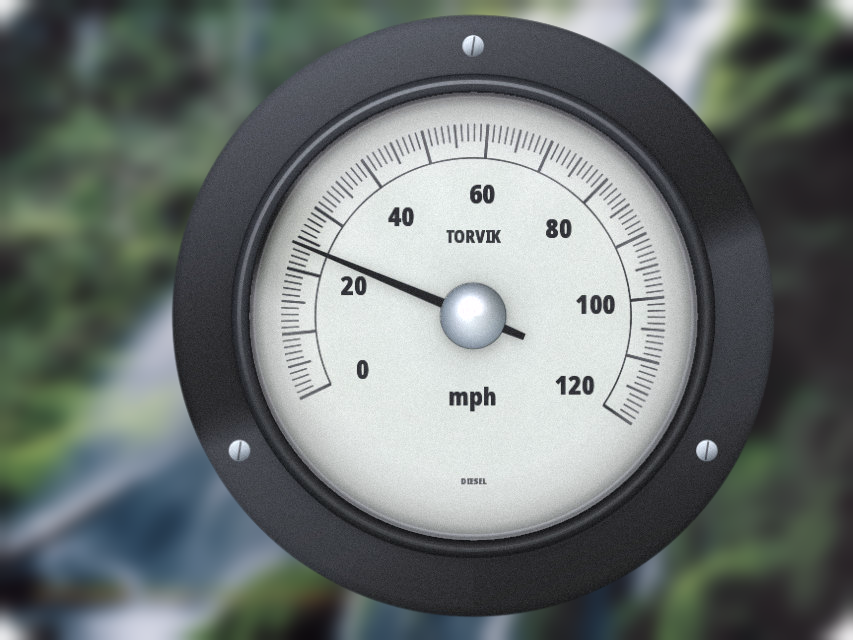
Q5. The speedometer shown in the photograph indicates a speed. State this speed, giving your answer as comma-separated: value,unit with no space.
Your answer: 24,mph
